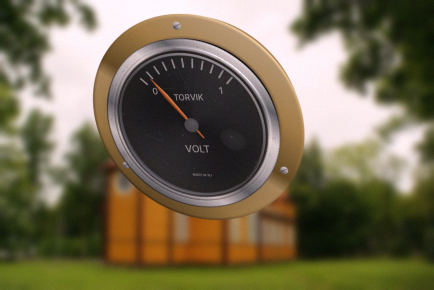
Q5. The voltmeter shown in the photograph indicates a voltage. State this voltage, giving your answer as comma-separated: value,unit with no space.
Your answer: 0.1,V
